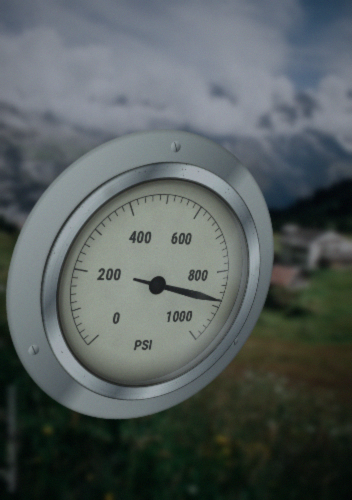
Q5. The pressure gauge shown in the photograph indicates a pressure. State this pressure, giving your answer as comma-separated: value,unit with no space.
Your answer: 880,psi
